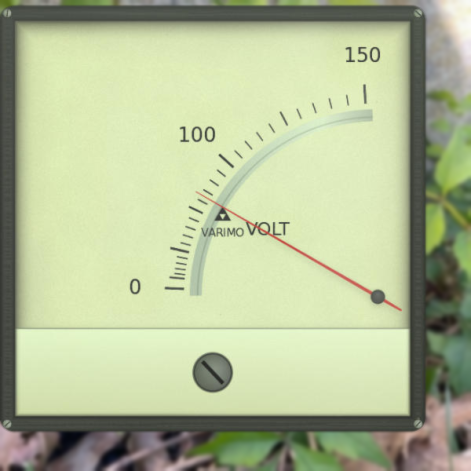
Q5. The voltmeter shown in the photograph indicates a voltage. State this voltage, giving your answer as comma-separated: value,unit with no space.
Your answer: 82.5,V
